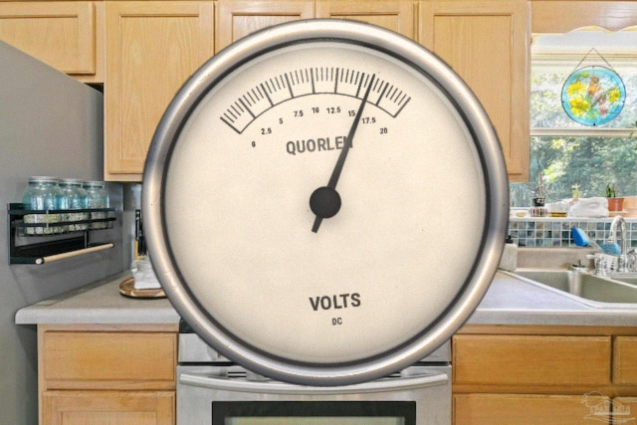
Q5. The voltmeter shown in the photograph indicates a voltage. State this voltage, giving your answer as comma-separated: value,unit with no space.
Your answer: 16,V
